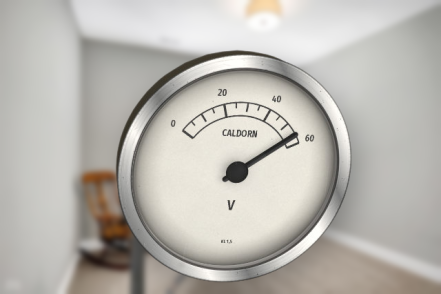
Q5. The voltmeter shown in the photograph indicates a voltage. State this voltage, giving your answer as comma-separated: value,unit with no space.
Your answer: 55,V
